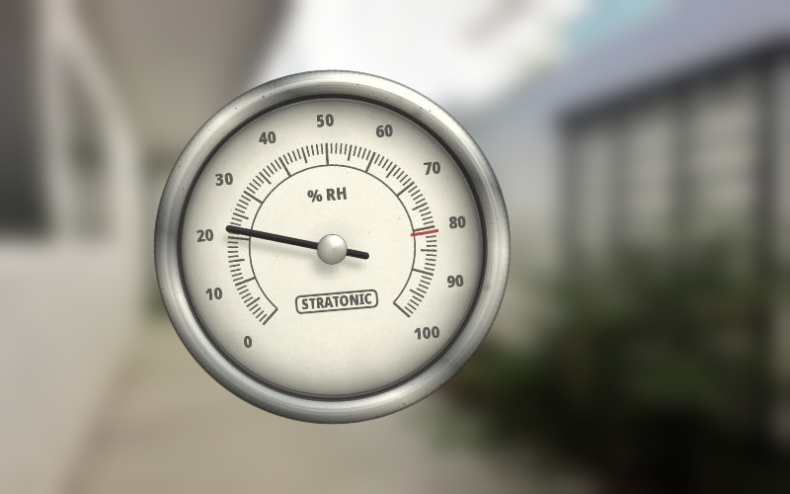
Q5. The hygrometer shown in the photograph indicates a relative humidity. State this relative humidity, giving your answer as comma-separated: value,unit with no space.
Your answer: 22,%
